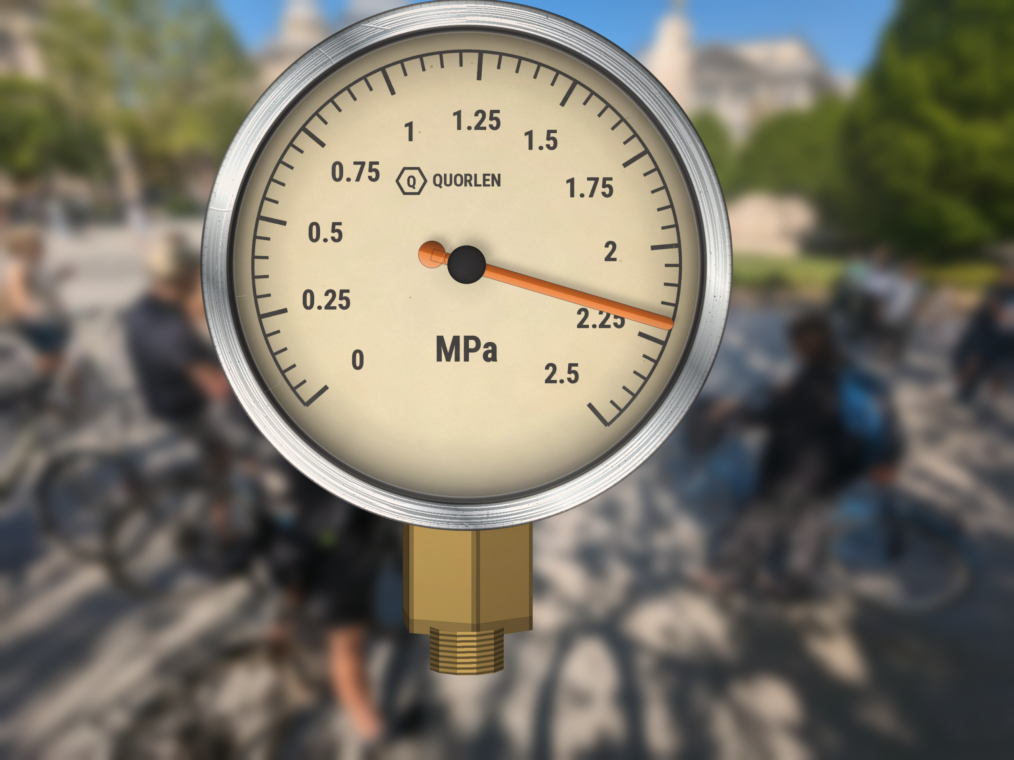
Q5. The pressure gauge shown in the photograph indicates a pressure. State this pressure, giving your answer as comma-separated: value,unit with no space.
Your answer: 2.2,MPa
